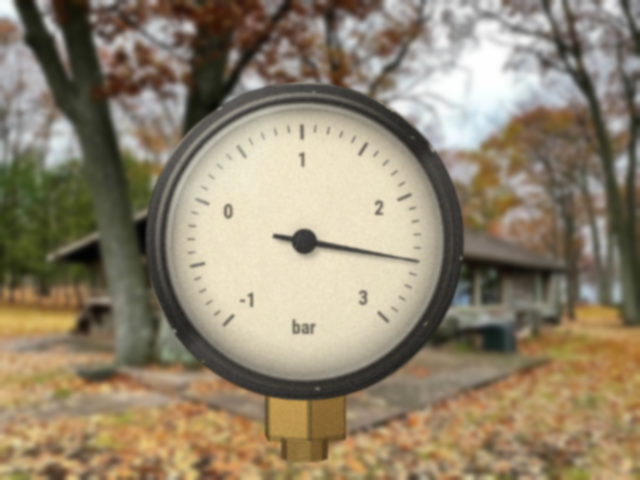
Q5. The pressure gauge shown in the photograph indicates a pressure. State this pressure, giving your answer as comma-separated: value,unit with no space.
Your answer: 2.5,bar
